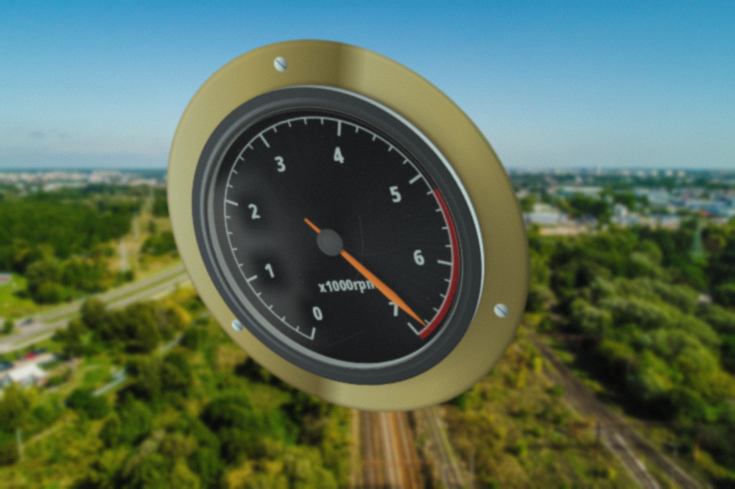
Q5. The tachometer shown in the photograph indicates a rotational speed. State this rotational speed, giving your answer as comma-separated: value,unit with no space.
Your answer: 6800,rpm
